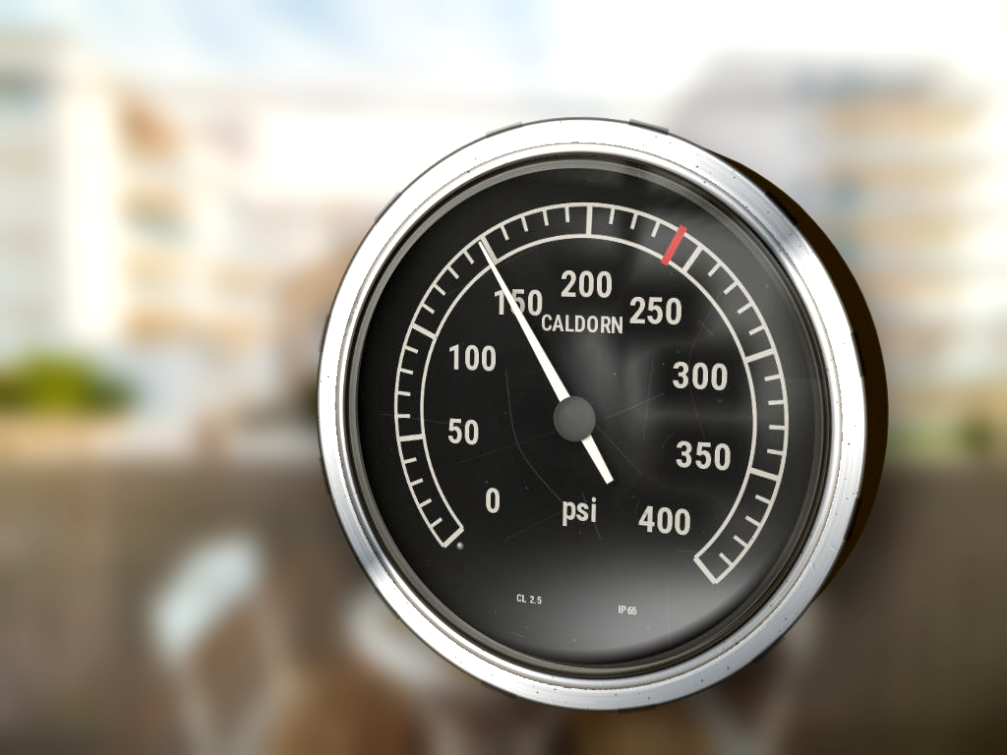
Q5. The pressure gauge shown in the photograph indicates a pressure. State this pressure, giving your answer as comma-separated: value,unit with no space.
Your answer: 150,psi
